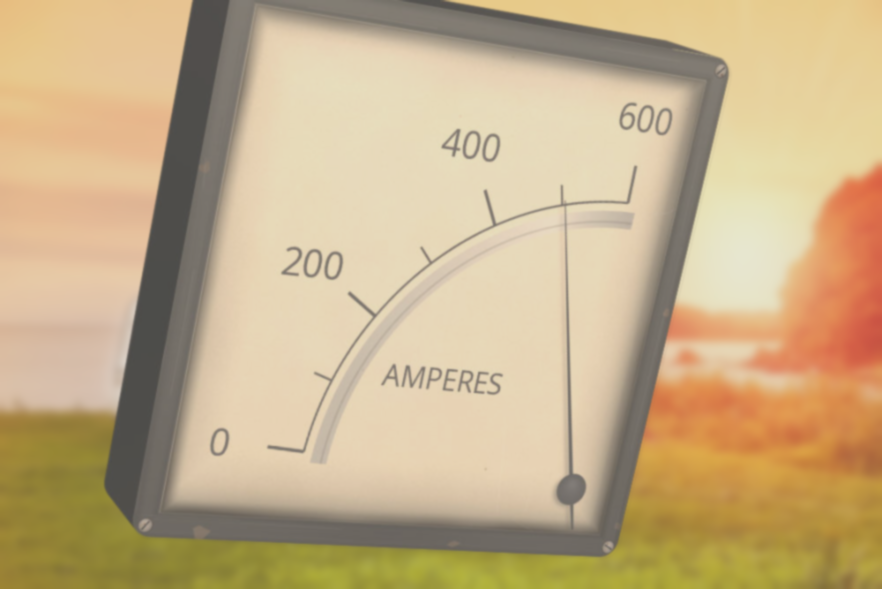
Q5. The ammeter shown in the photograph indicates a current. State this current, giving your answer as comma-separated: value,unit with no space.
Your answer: 500,A
